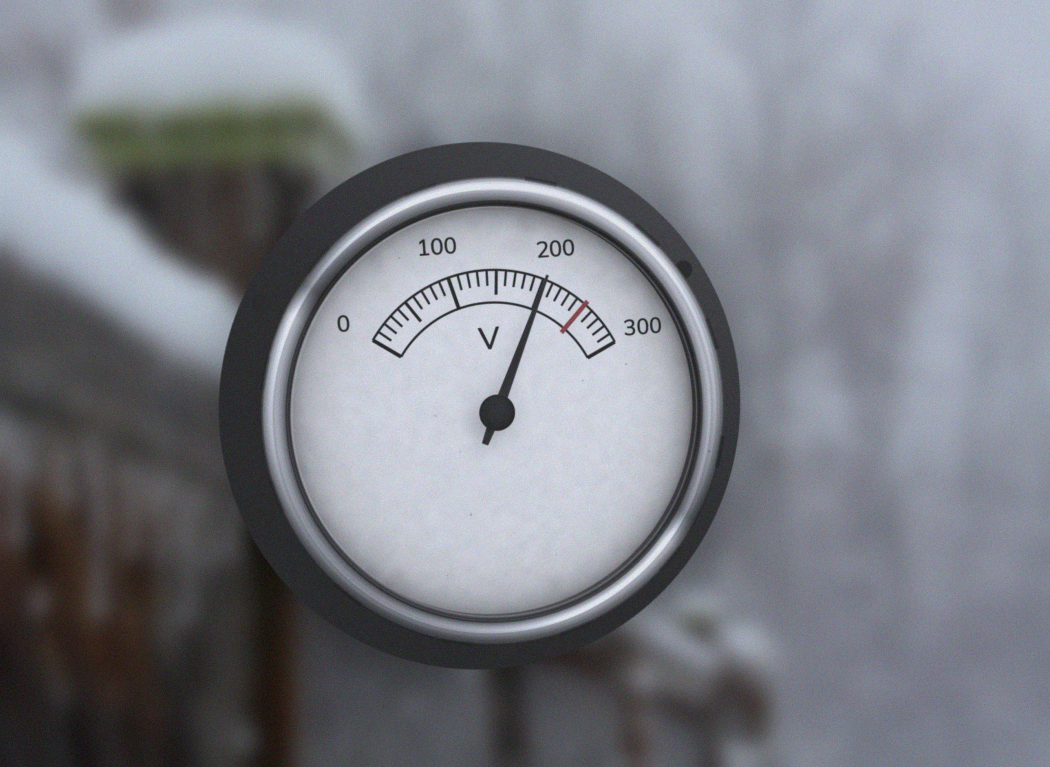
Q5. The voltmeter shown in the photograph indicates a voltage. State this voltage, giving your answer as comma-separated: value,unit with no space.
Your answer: 200,V
